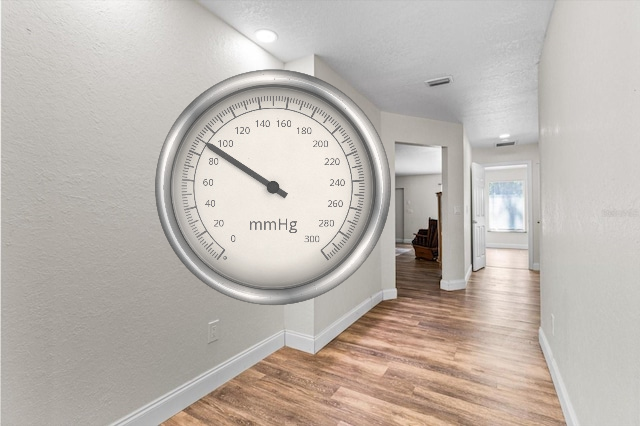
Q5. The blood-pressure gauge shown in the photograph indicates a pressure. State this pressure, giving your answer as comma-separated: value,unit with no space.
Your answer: 90,mmHg
